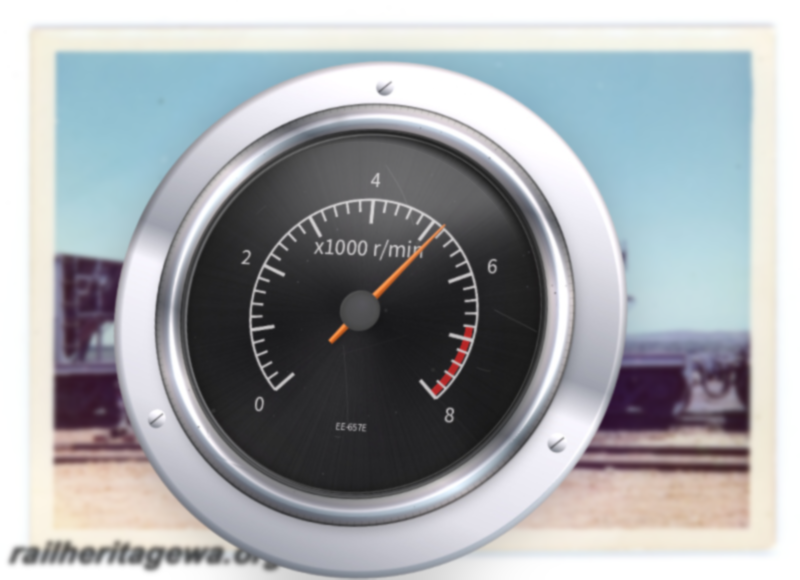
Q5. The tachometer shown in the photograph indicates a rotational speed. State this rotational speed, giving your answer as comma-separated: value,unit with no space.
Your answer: 5200,rpm
